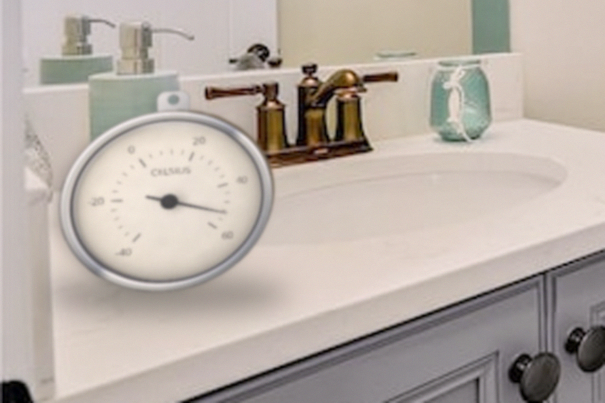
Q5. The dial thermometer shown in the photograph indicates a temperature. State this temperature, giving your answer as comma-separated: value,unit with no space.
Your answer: 52,°C
